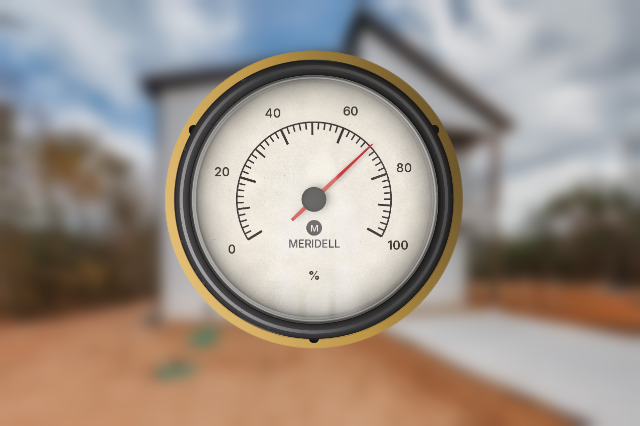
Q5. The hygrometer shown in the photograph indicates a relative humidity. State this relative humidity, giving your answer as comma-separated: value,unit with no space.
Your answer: 70,%
